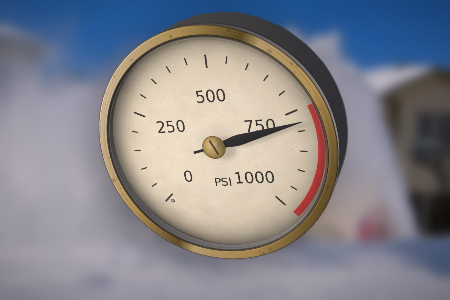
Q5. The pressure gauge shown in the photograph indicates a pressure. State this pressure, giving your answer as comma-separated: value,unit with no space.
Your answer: 775,psi
